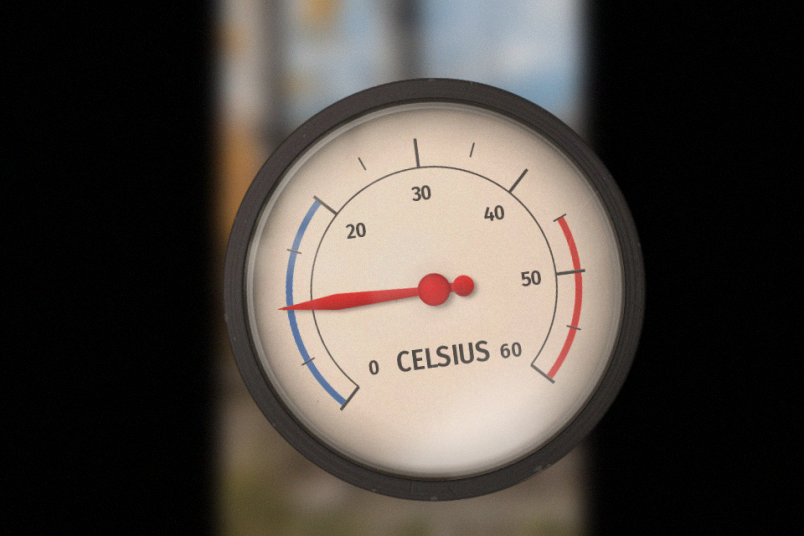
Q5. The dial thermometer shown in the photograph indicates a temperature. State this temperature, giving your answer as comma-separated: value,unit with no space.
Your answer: 10,°C
